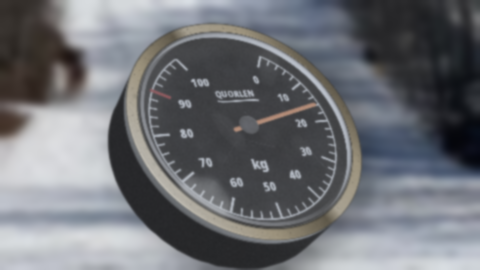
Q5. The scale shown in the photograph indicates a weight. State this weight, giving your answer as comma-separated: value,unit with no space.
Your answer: 16,kg
